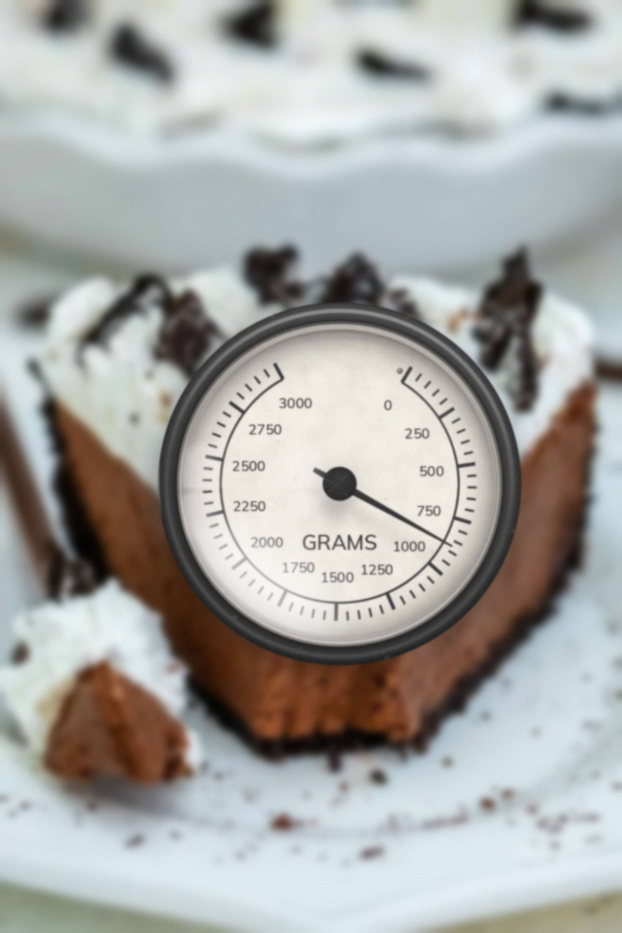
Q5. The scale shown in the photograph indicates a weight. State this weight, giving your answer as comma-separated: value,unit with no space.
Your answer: 875,g
